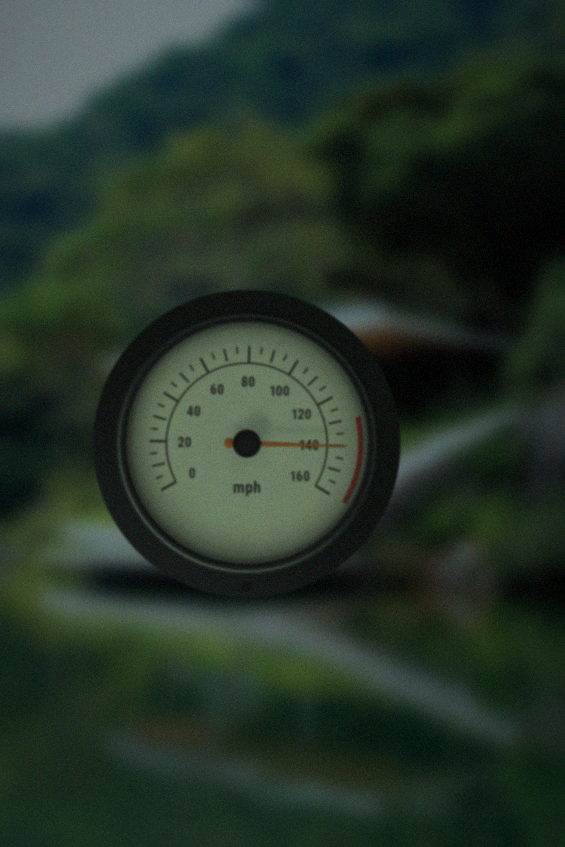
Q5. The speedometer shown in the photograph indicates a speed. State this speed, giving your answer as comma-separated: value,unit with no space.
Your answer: 140,mph
